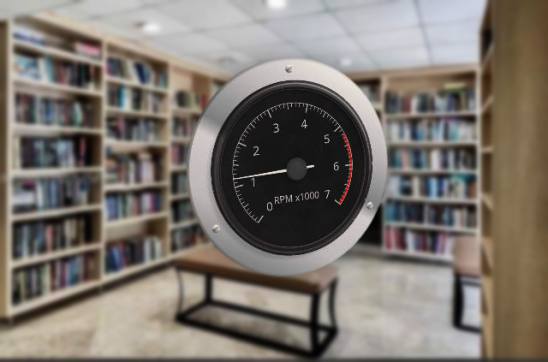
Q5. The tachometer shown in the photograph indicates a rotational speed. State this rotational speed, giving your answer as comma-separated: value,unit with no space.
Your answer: 1200,rpm
